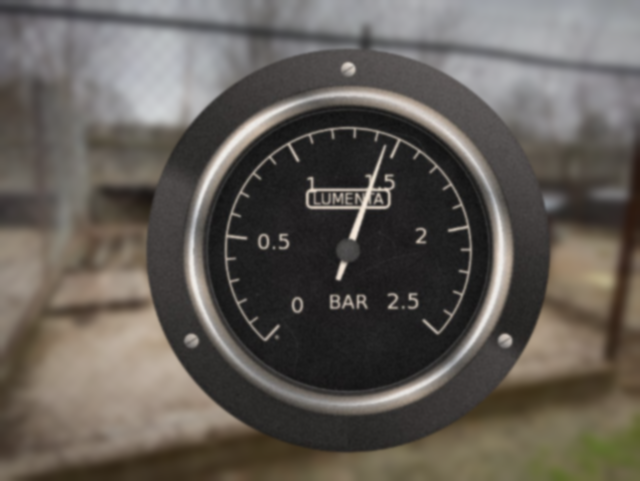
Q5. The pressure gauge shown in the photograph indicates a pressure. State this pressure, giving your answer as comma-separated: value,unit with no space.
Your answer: 1.45,bar
